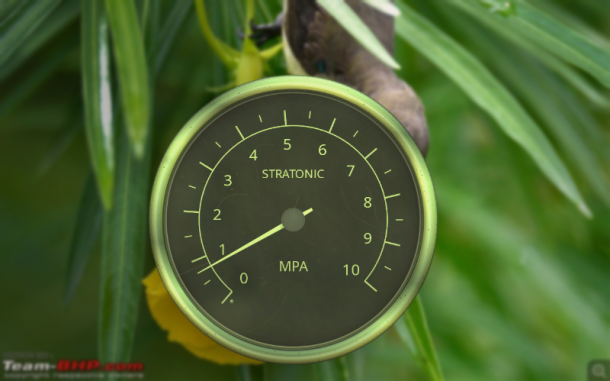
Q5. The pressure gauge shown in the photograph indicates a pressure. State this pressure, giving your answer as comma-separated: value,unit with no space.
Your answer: 0.75,MPa
